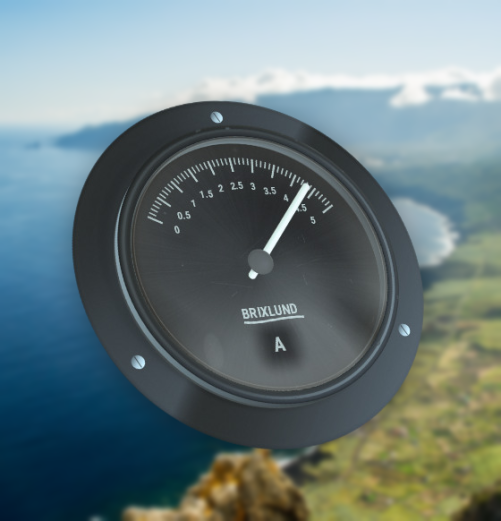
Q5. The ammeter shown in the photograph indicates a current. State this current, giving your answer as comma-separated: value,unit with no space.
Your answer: 4.3,A
